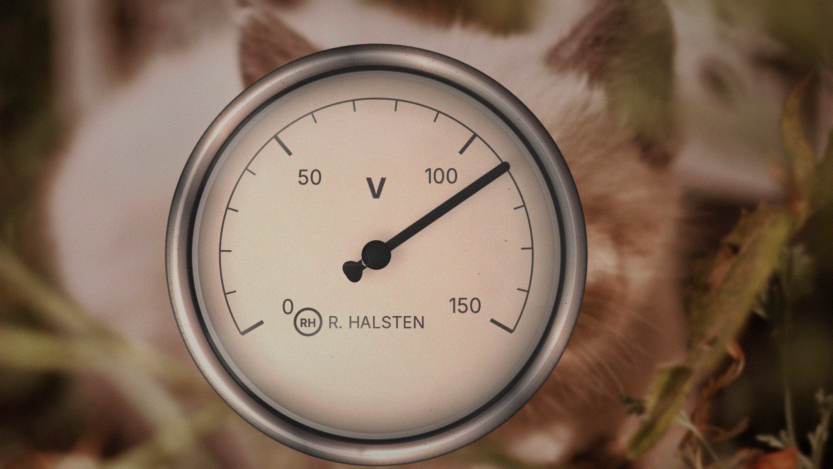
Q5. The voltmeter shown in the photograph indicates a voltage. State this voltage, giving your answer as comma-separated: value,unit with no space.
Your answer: 110,V
